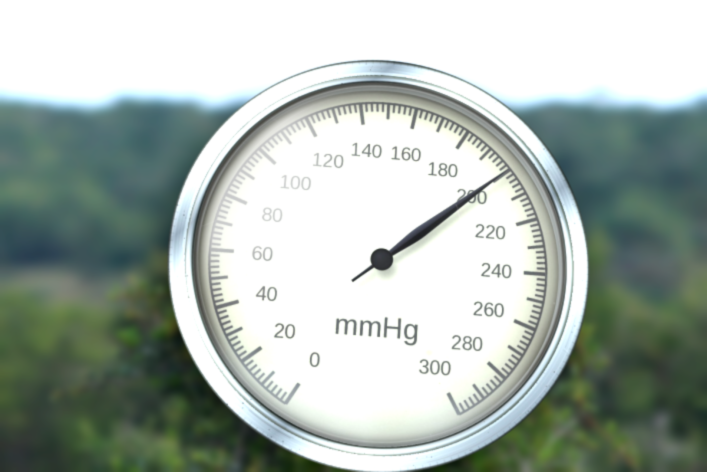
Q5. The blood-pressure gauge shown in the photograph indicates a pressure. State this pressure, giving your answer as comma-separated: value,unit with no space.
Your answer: 200,mmHg
